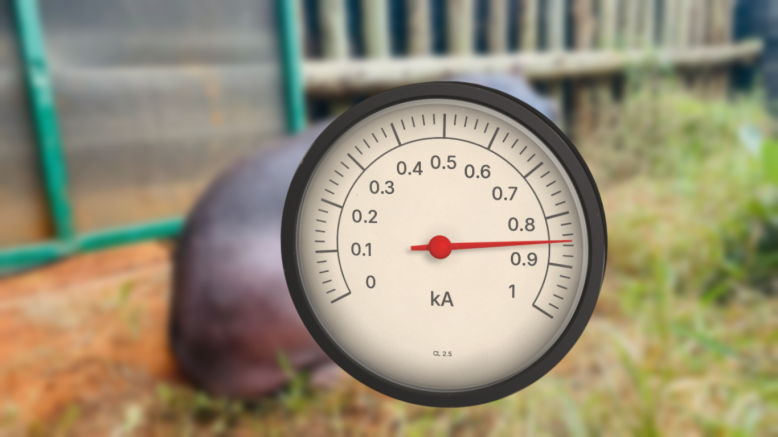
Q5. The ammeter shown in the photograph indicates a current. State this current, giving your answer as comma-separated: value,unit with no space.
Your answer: 0.85,kA
